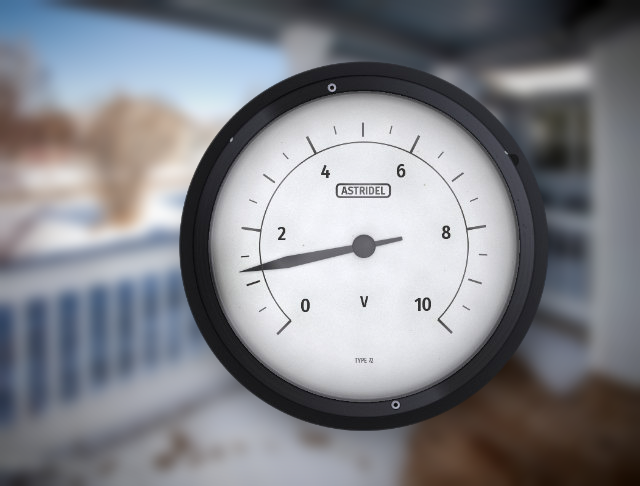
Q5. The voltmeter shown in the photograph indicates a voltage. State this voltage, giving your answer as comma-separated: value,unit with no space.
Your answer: 1.25,V
